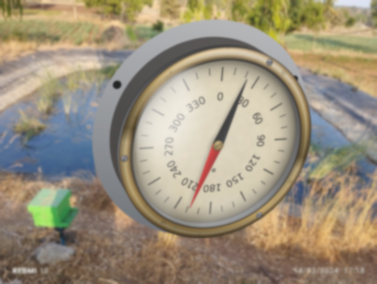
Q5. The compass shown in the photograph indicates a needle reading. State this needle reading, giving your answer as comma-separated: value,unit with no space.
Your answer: 200,°
